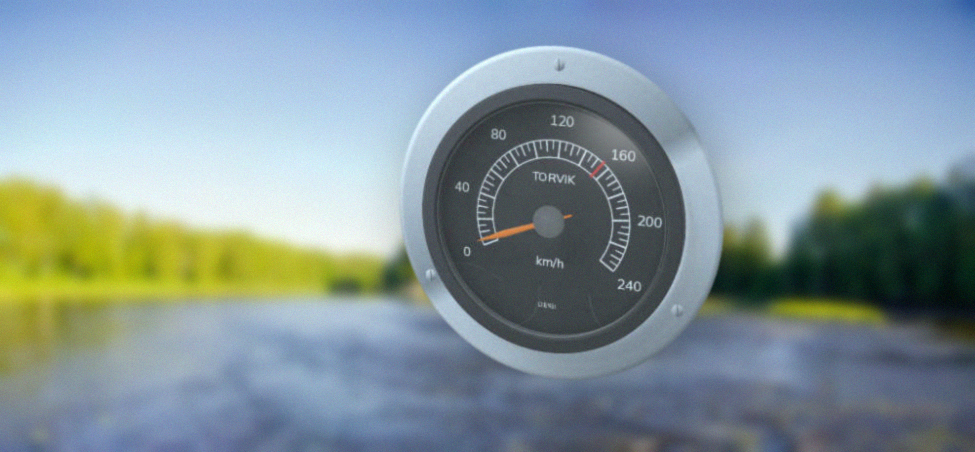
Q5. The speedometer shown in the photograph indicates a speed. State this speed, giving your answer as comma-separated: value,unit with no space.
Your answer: 5,km/h
